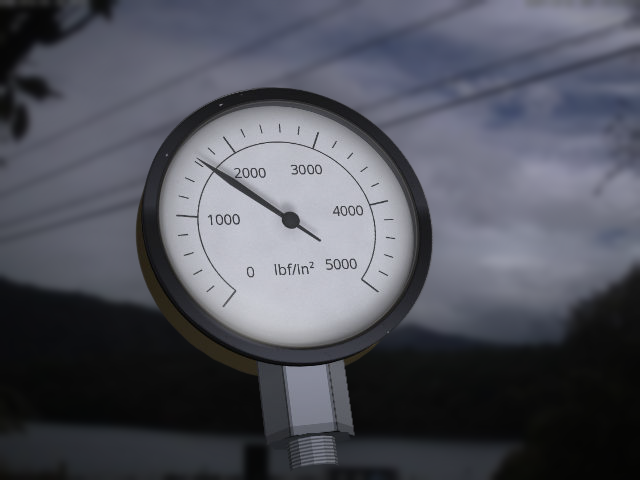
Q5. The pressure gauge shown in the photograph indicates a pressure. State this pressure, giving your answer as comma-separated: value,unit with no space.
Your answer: 1600,psi
